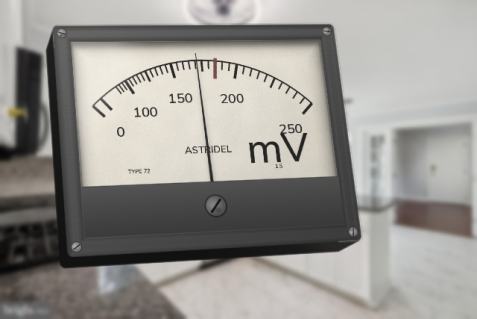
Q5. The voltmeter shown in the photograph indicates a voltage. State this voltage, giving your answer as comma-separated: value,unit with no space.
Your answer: 170,mV
